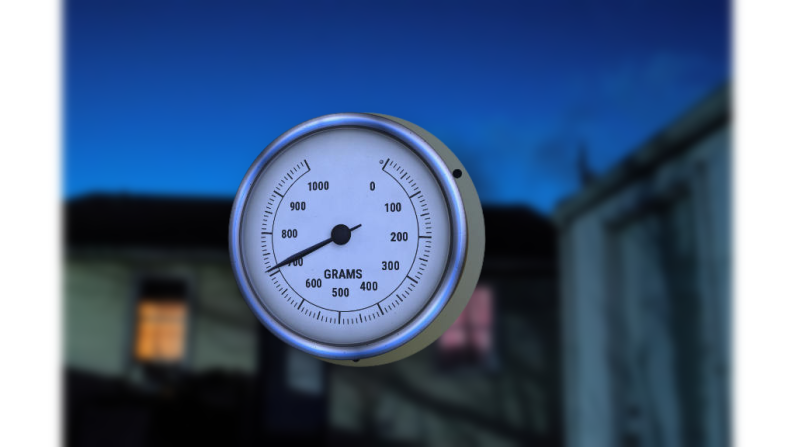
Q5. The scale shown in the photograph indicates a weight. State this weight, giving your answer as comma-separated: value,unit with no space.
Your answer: 710,g
